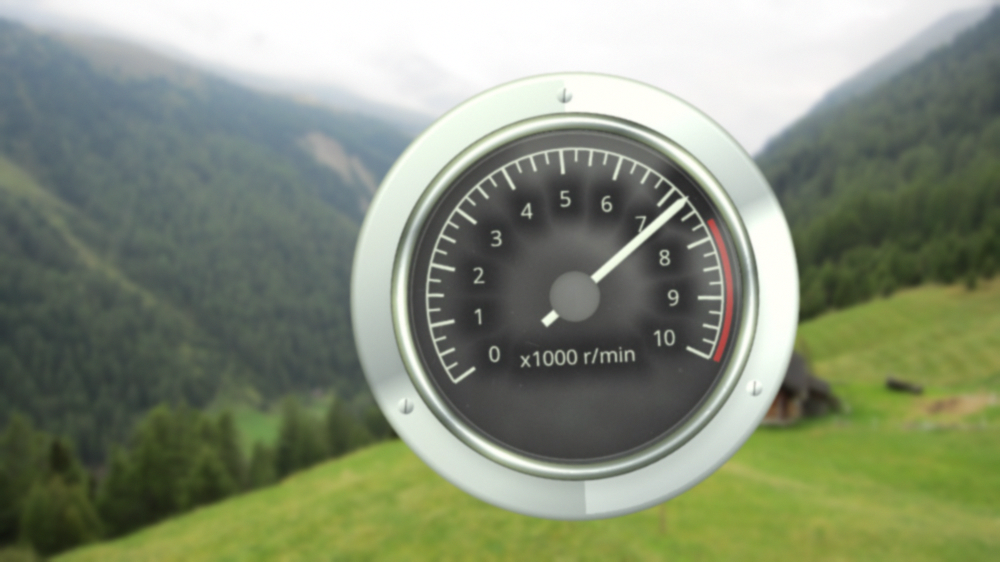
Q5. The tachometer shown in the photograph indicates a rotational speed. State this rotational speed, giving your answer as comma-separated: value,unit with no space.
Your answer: 7250,rpm
